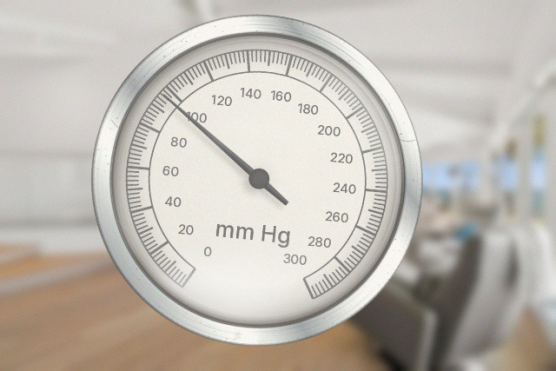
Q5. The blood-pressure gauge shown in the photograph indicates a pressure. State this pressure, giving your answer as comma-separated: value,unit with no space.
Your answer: 96,mmHg
